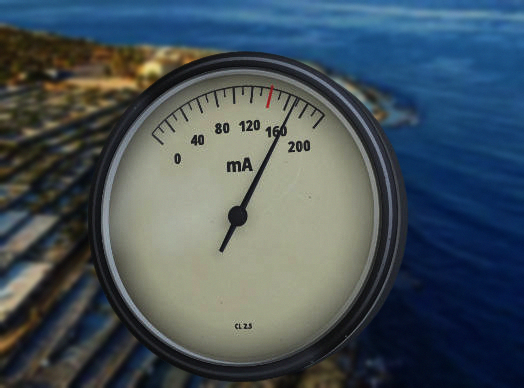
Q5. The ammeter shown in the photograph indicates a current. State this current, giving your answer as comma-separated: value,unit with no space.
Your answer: 170,mA
